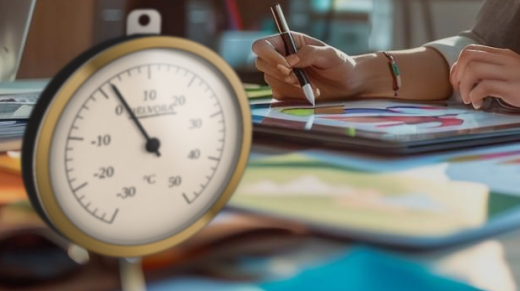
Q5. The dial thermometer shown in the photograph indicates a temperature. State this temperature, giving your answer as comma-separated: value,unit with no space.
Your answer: 2,°C
